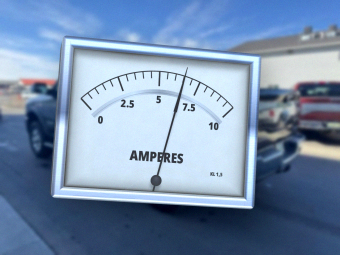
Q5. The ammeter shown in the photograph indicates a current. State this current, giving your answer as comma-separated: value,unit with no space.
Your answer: 6.5,A
